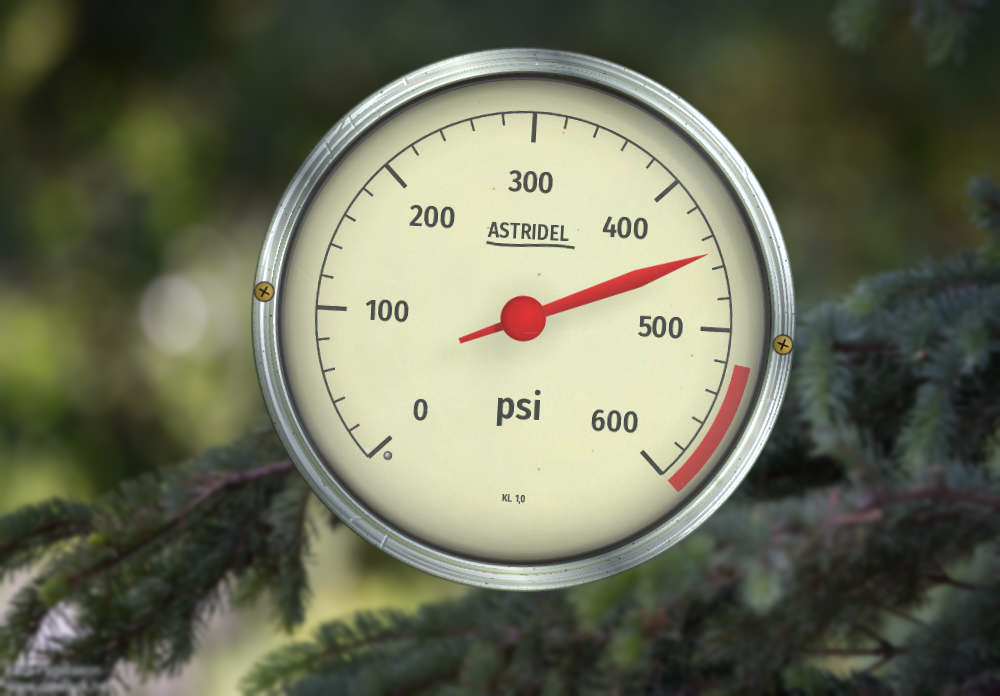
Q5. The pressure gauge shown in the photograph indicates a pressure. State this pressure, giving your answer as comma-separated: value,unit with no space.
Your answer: 450,psi
